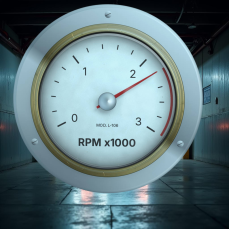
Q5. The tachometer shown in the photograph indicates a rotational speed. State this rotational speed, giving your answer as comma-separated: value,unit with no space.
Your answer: 2200,rpm
